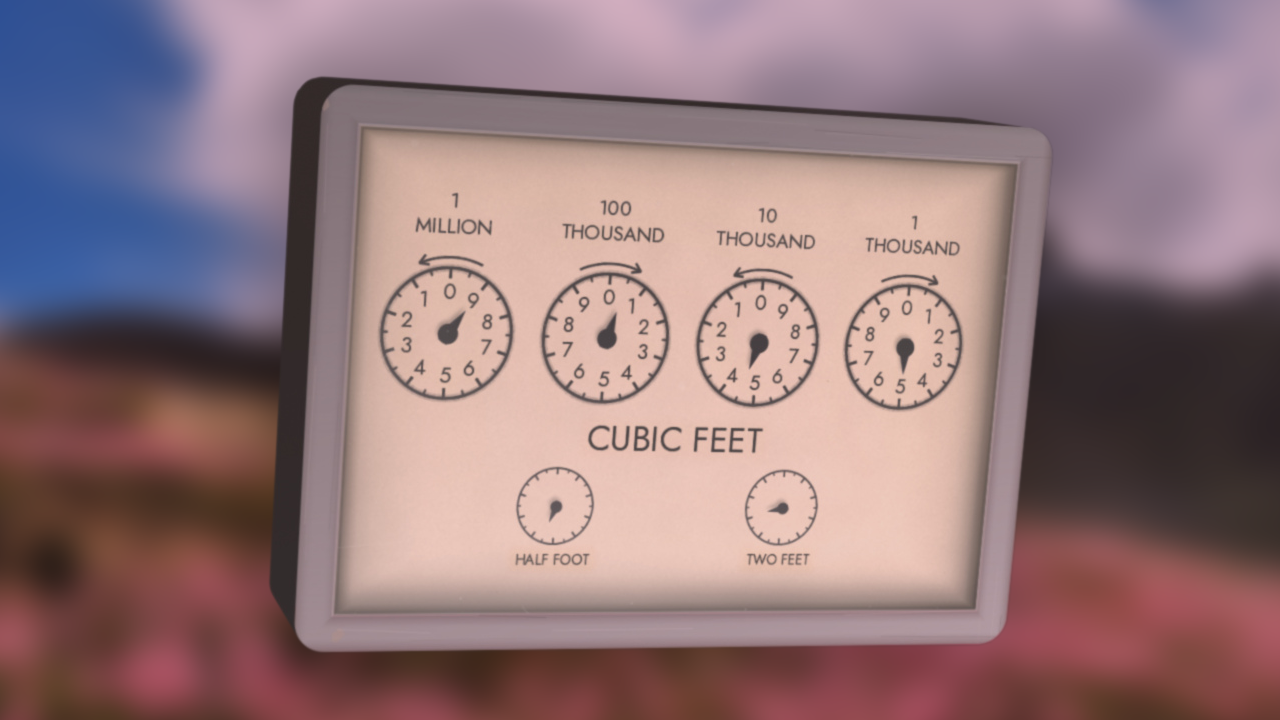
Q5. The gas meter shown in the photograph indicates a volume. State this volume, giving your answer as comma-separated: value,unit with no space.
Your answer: 904500,ft³
